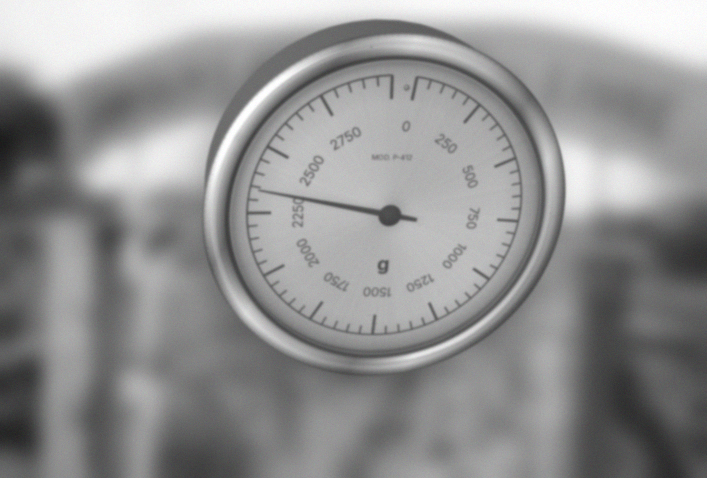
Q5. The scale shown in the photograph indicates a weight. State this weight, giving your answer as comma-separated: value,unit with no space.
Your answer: 2350,g
